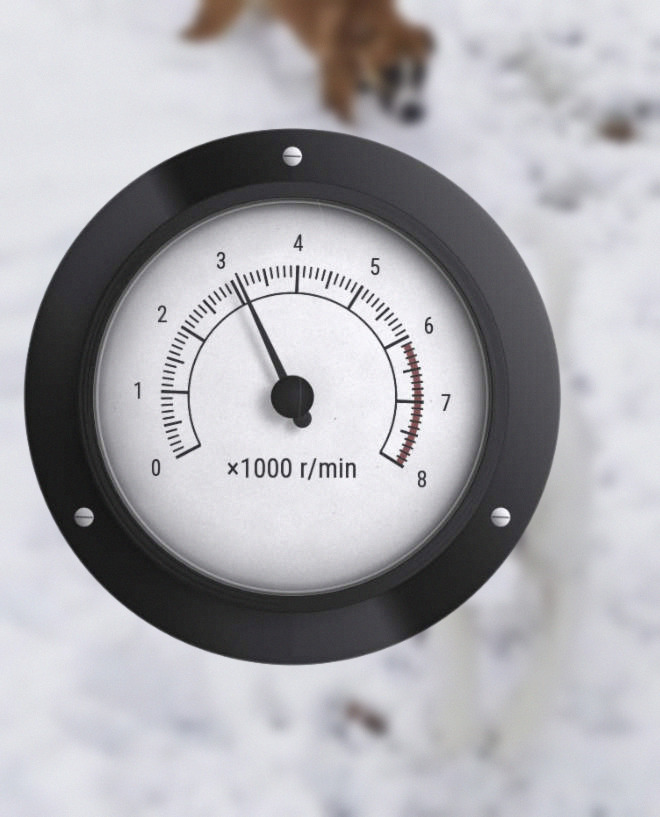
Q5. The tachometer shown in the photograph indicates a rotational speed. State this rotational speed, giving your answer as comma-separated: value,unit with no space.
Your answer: 3100,rpm
